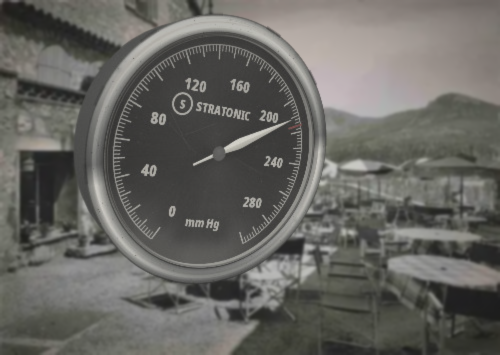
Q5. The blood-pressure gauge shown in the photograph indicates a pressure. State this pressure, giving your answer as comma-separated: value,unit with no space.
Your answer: 210,mmHg
